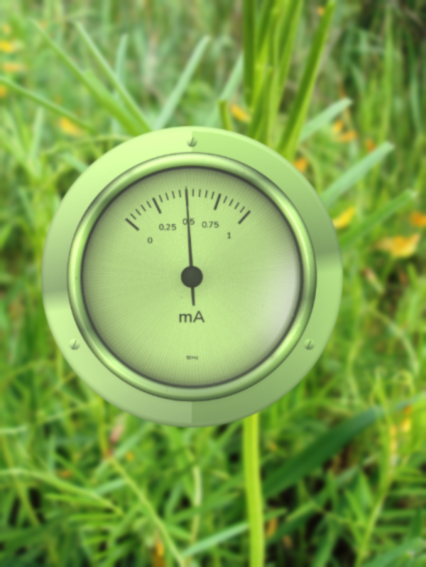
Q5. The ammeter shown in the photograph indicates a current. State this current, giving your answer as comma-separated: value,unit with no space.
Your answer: 0.5,mA
